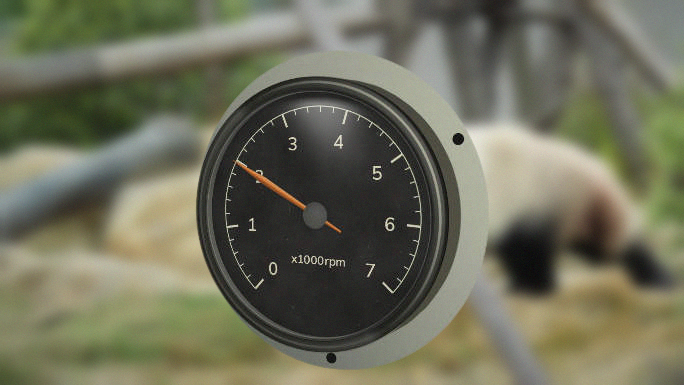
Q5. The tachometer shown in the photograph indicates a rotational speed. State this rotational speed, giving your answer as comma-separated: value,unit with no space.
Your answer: 2000,rpm
